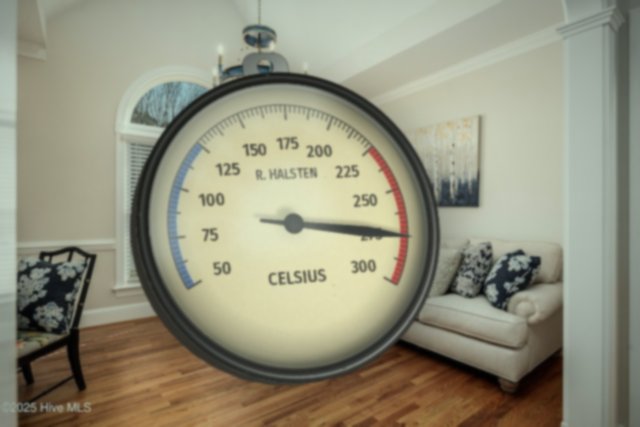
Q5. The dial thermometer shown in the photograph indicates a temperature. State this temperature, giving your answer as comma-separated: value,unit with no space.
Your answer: 275,°C
